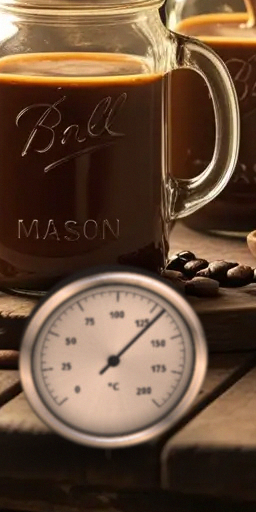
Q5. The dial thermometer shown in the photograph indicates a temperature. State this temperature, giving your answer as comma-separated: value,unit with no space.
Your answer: 130,°C
